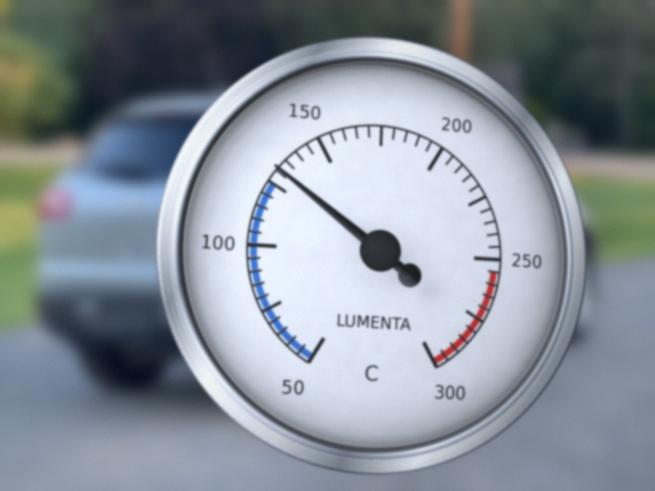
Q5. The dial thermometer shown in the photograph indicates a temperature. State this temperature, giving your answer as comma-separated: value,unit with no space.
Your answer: 130,°C
